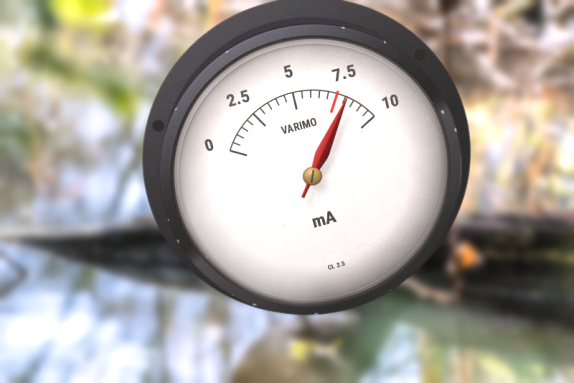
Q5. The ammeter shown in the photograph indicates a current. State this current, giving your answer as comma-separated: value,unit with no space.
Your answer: 8,mA
